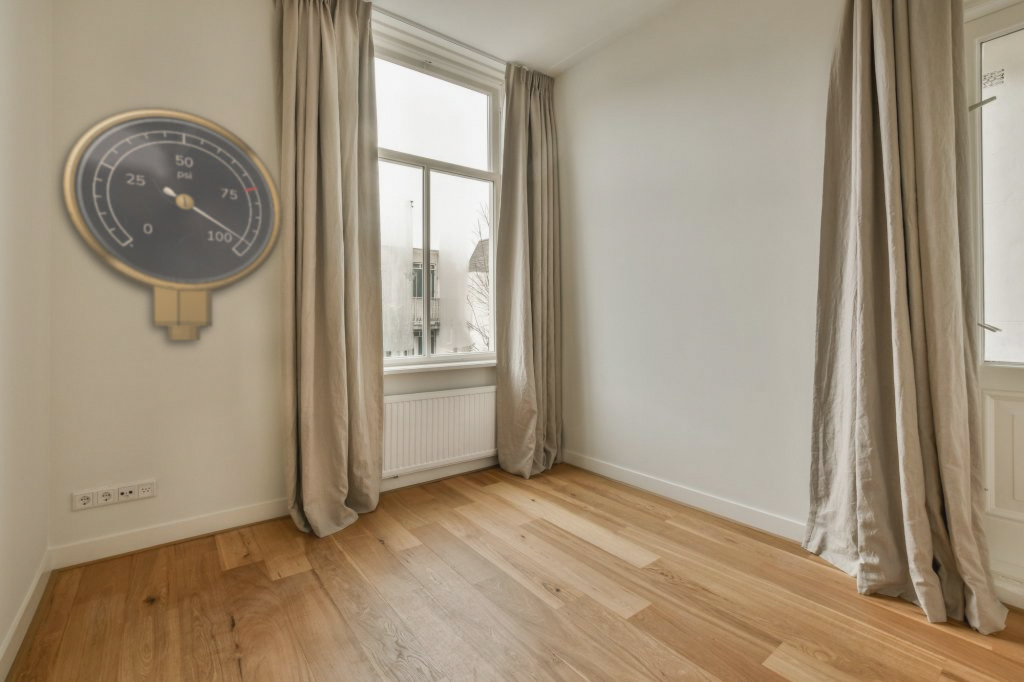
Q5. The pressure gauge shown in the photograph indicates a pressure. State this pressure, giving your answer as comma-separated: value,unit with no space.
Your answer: 95,psi
